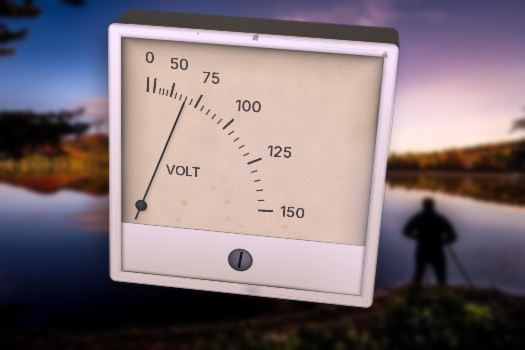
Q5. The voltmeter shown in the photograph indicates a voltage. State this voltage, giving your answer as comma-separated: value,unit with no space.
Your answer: 65,V
